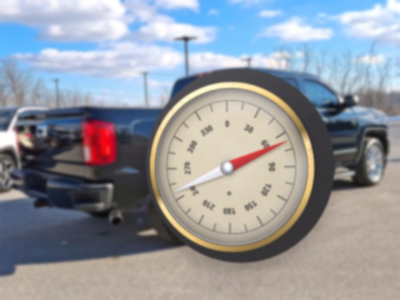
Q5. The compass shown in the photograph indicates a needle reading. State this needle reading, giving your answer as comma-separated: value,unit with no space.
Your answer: 67.5,°
